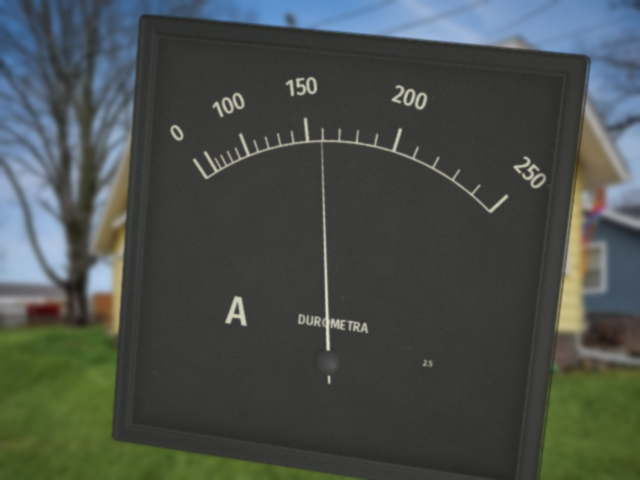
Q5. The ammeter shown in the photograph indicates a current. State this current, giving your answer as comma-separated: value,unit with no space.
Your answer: 160,A
